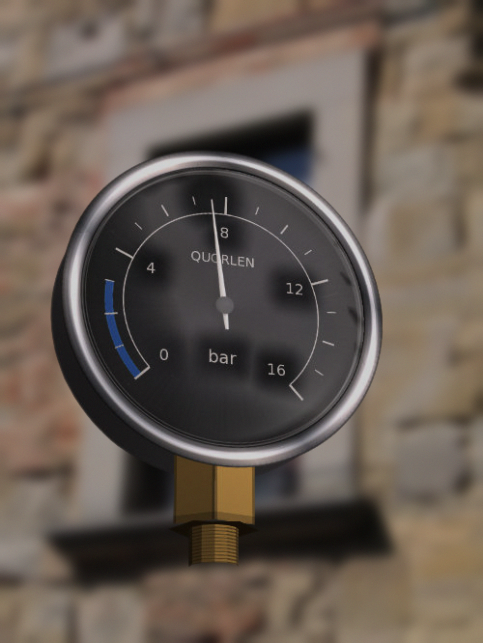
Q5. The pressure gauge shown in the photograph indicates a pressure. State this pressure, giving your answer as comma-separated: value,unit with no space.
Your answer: 7.5,bar
